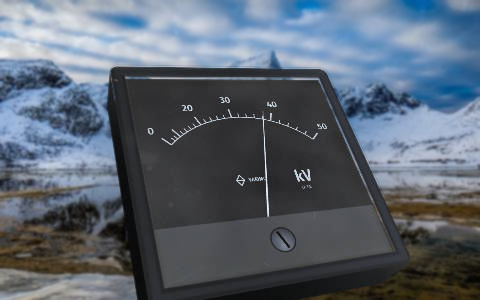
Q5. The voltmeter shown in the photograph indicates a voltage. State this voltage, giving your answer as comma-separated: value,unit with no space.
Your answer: 38,kV
